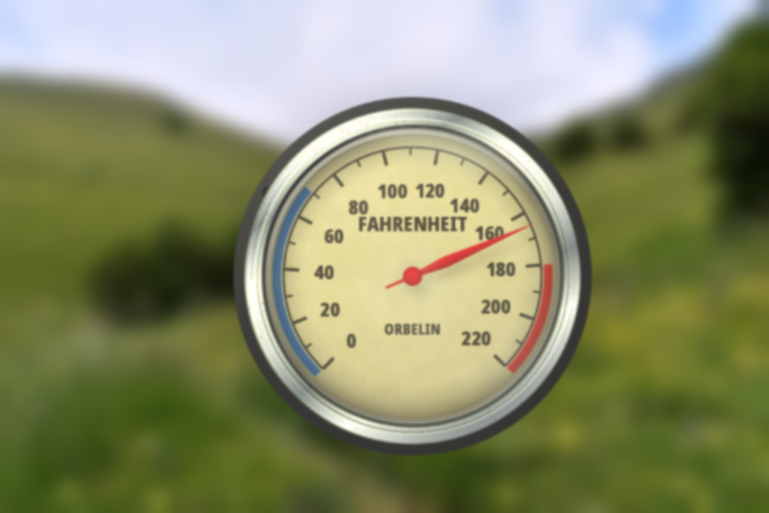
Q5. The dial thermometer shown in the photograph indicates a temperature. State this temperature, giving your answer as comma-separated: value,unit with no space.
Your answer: 165,°F
